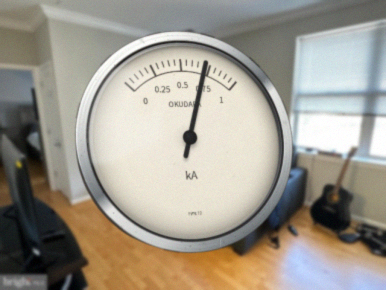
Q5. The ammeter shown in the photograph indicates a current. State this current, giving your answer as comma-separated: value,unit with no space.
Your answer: 0.7,kA
